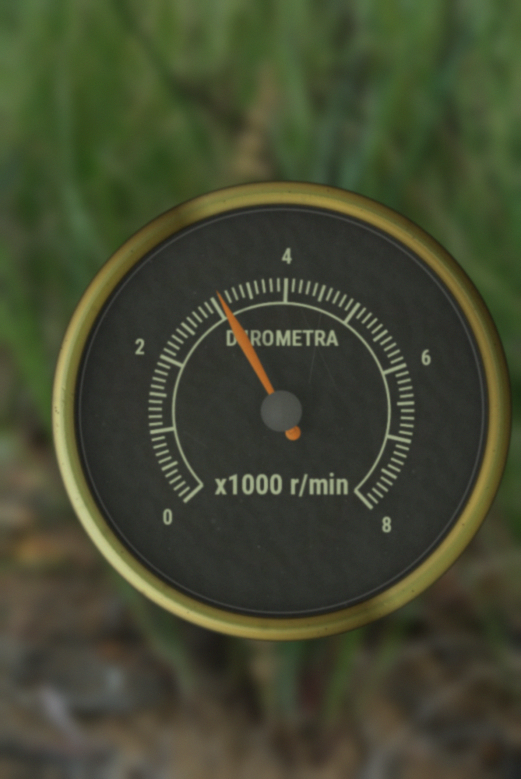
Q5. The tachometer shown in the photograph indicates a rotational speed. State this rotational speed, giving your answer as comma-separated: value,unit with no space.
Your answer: 3100,rpm
